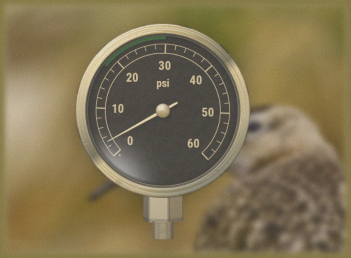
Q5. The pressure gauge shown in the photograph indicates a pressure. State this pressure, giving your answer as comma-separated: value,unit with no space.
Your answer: 3,psi
